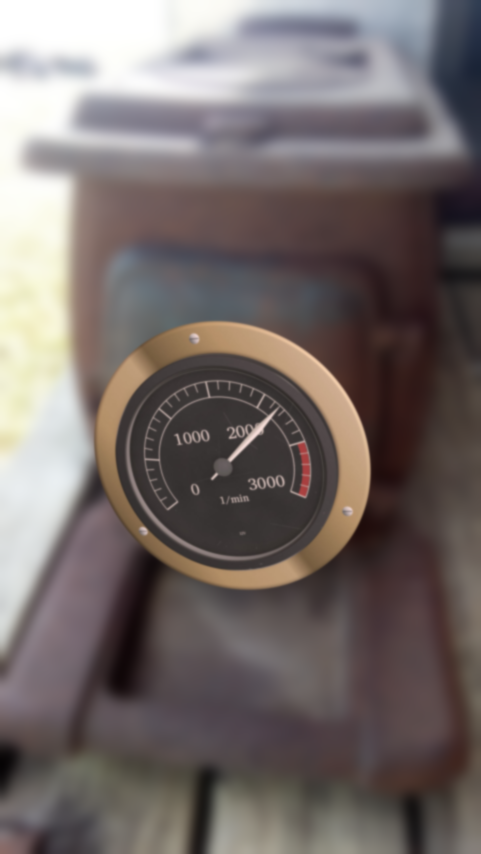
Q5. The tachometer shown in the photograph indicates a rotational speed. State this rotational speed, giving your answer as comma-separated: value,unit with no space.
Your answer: 2150,rpm
